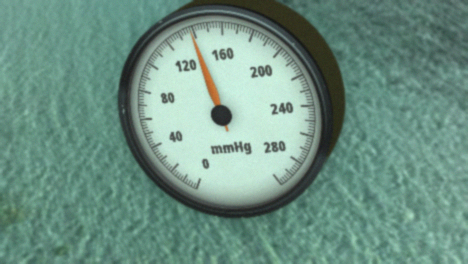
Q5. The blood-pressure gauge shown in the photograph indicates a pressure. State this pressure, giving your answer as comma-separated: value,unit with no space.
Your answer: 140,mmHg
